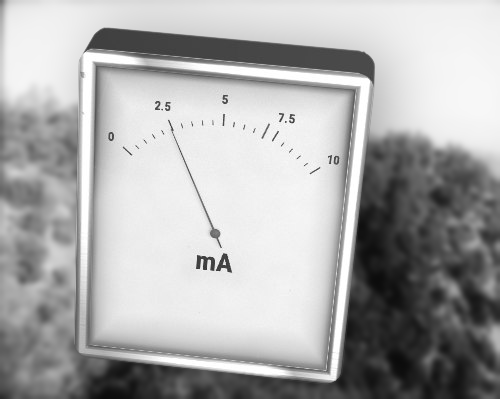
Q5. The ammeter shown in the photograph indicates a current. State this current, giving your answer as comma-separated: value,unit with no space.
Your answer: 2.5,mA
